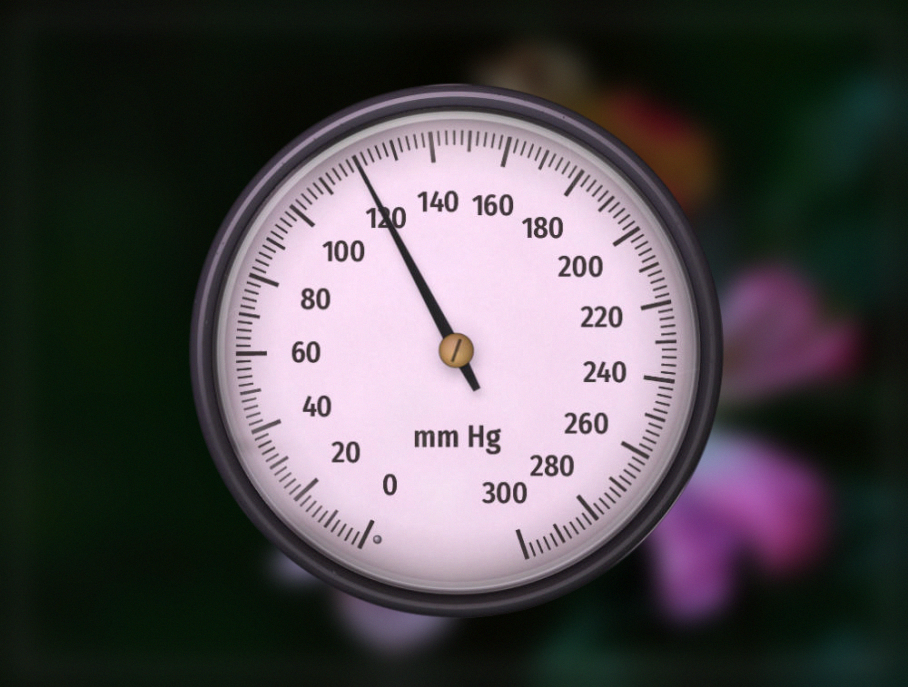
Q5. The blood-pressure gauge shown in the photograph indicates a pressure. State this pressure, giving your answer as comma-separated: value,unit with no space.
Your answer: 120,mmHg
